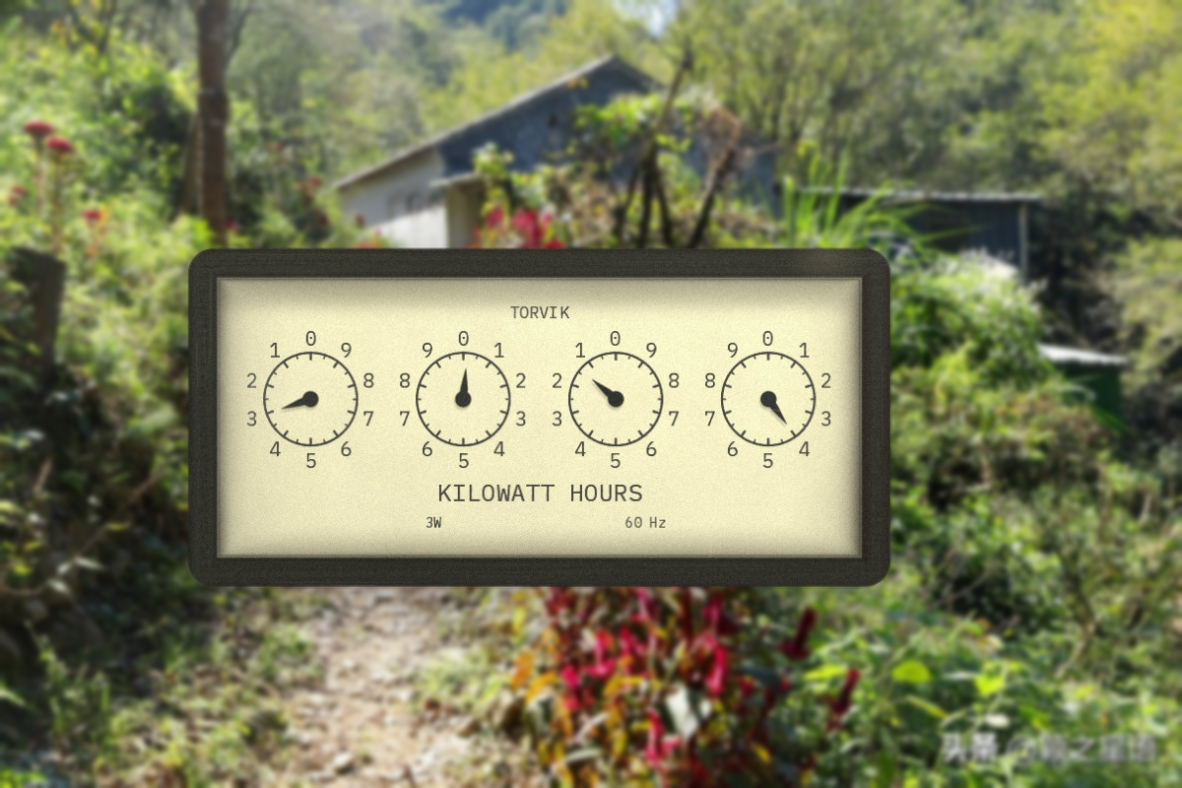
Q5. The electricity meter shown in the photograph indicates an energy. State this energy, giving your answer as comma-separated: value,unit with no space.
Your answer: 3014,kWh
